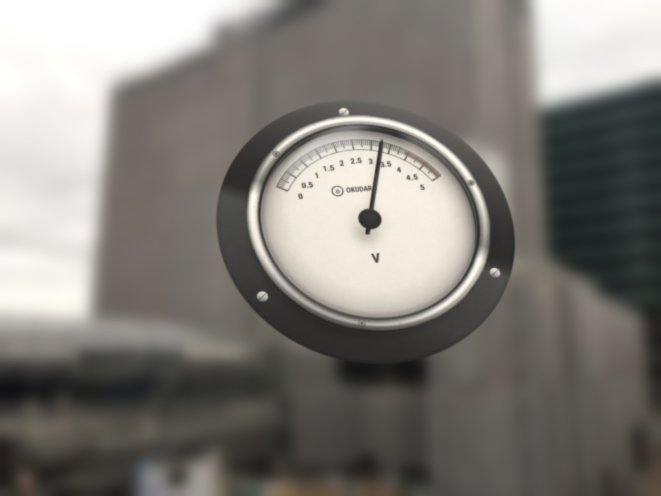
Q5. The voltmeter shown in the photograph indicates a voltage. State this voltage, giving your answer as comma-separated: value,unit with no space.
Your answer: 3.25,V
